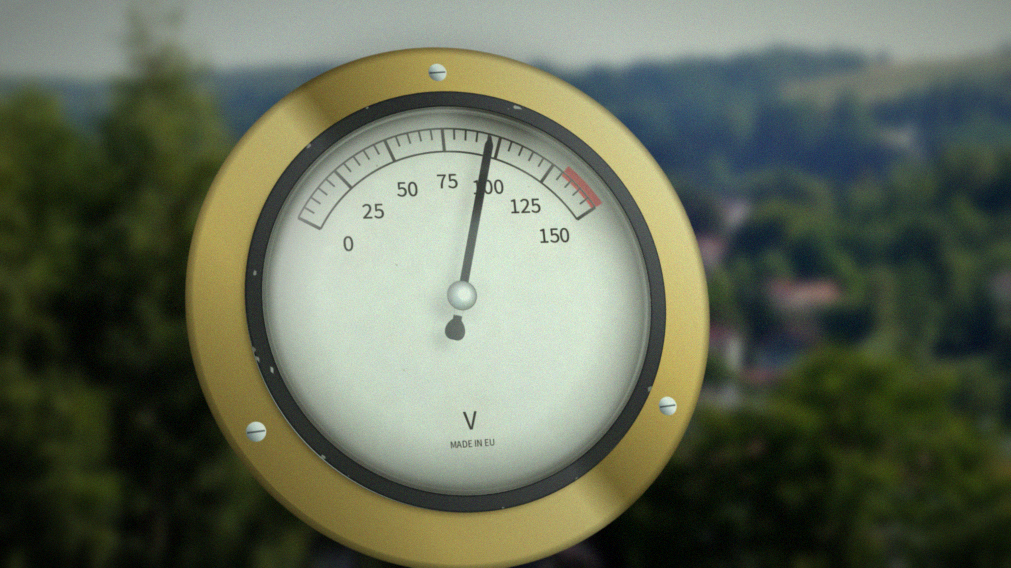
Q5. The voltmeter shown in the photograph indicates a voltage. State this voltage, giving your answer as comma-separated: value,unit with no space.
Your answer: 95,V
